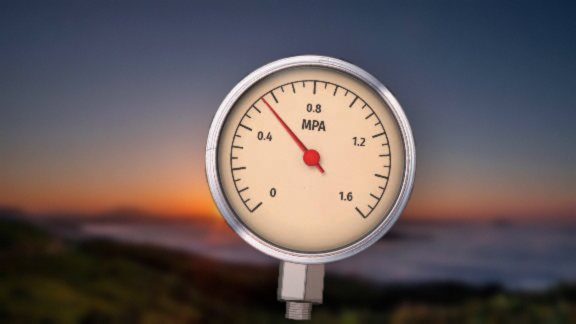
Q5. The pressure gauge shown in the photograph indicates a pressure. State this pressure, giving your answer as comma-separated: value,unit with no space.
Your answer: 0.55,MPa
